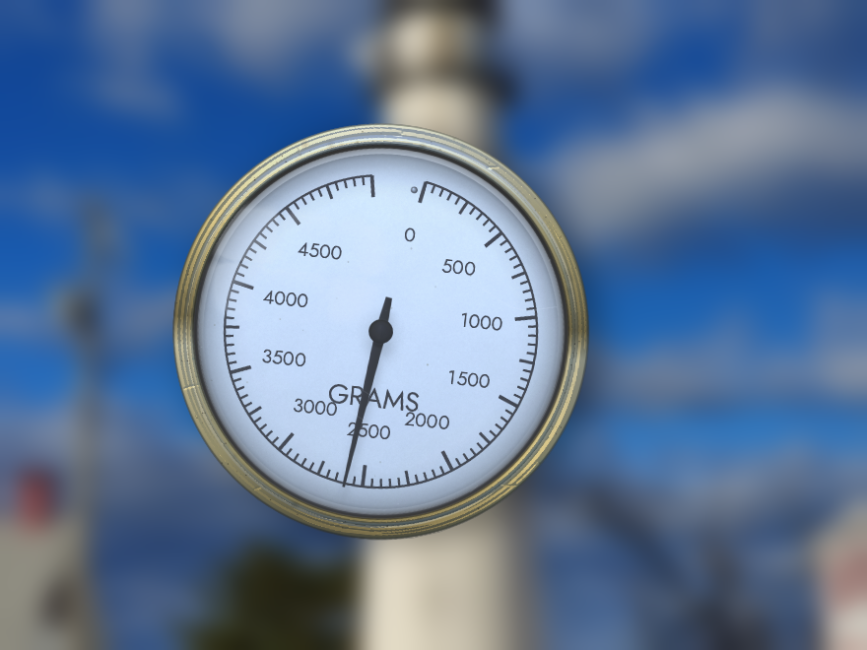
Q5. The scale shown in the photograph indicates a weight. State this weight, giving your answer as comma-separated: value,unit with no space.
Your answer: 2600,g
